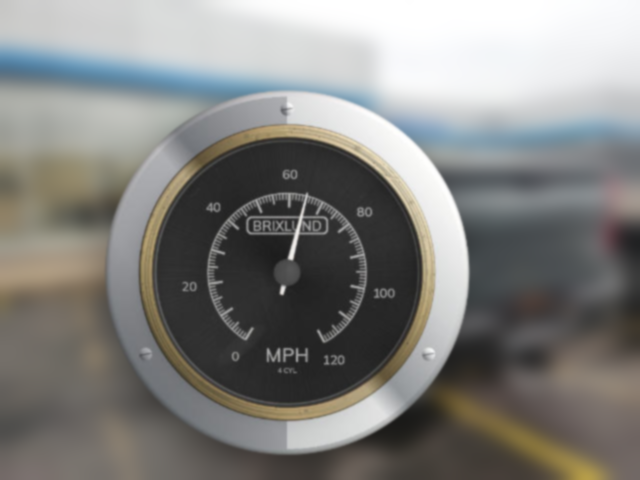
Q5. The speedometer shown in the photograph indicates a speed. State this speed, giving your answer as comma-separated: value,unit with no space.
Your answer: 65,mph
